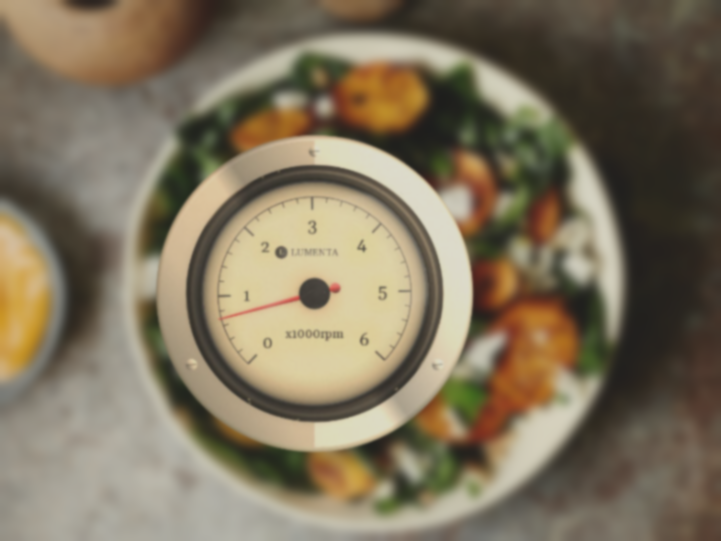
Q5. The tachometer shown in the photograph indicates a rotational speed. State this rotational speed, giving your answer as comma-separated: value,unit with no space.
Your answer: 700,rpm
